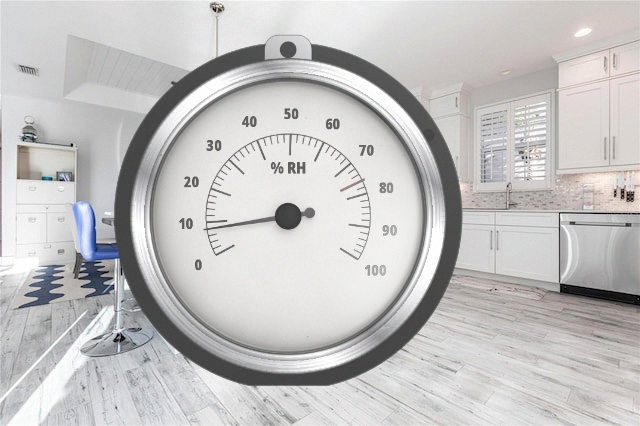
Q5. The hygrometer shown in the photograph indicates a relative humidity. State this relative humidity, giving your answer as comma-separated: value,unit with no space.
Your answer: 8,%
